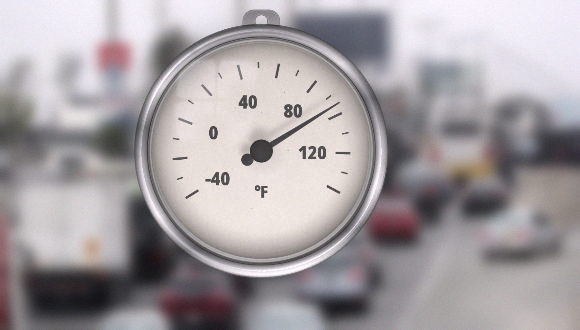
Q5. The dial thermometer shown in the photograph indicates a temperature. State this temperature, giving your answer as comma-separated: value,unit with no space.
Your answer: 95,°F
